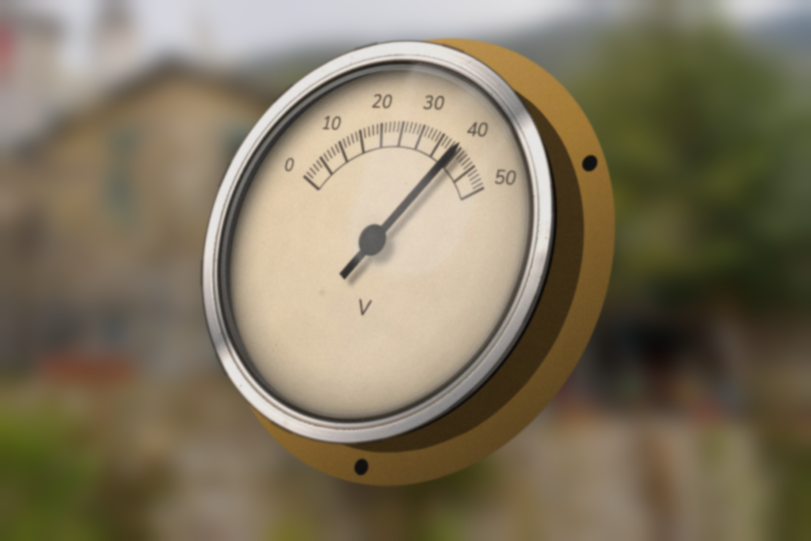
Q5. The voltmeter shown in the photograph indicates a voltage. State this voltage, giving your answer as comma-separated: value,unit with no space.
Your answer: 40,V
